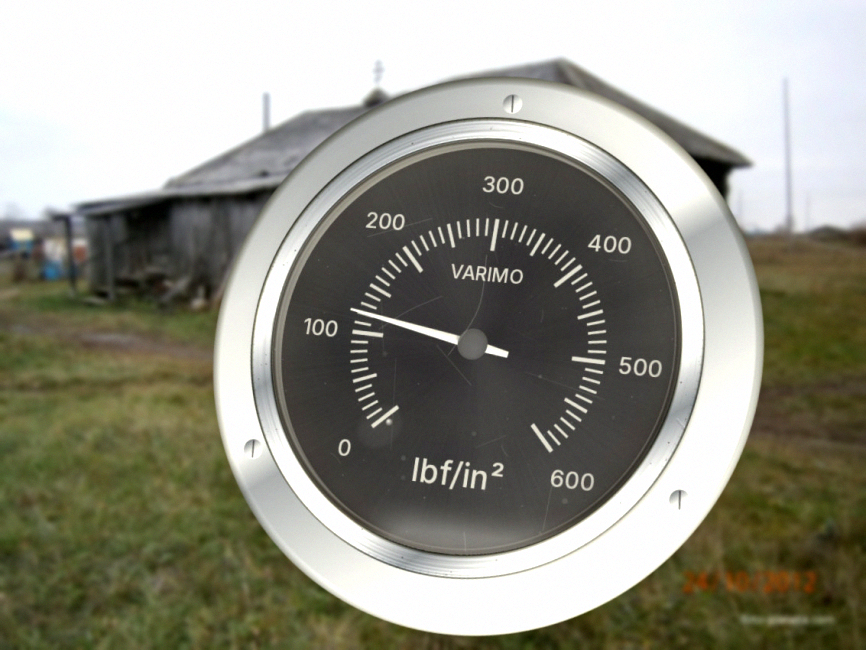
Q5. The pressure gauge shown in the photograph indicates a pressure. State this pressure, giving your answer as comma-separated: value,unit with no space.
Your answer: 120,psi
